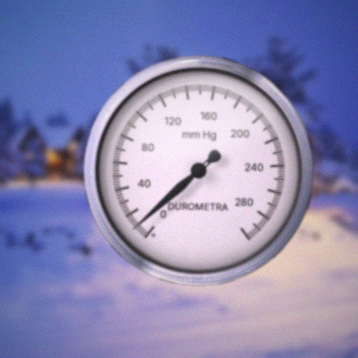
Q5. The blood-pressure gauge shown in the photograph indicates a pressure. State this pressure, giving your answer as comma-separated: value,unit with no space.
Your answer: 10,mmHg
